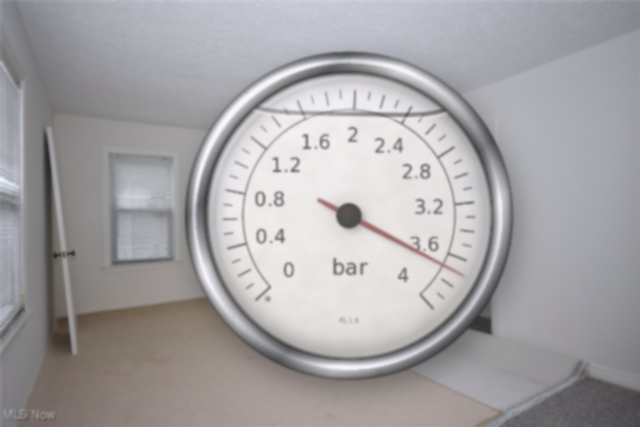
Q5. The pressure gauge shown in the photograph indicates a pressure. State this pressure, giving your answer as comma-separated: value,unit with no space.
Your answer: 3.7,bar
